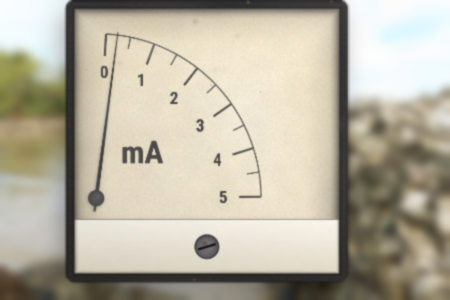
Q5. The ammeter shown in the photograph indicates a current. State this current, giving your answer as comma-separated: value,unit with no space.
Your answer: 0.25,mA
